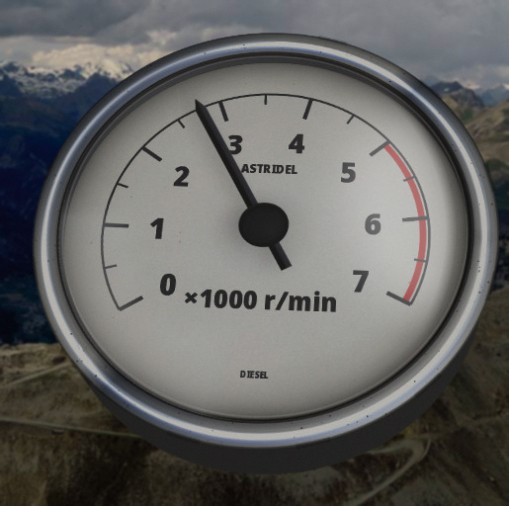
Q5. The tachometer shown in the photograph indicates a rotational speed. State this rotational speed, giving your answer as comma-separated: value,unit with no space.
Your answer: 2750,rpm
